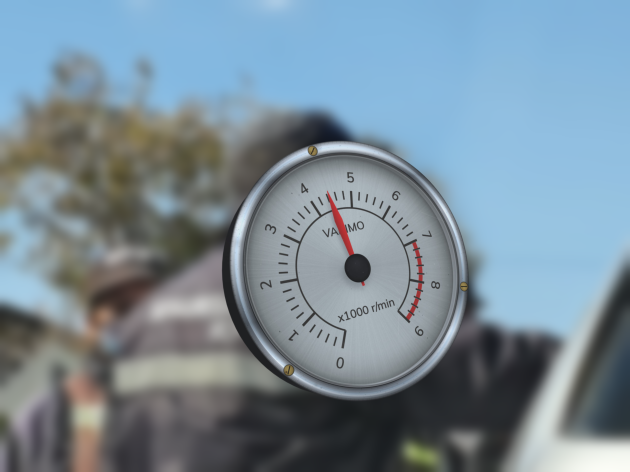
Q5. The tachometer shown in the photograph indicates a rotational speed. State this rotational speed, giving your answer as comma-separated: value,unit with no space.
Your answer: 4400,rpm
